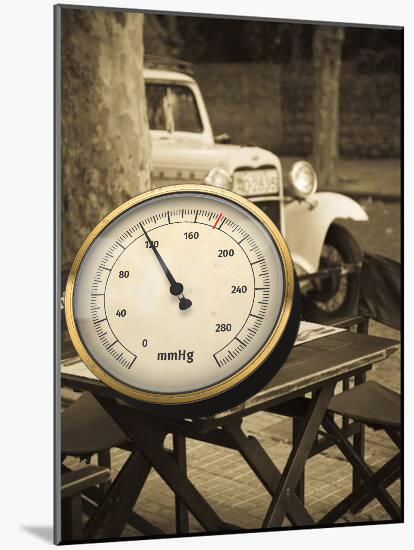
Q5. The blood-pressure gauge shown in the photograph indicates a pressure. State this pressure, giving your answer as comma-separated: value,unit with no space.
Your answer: 120,mmHg
